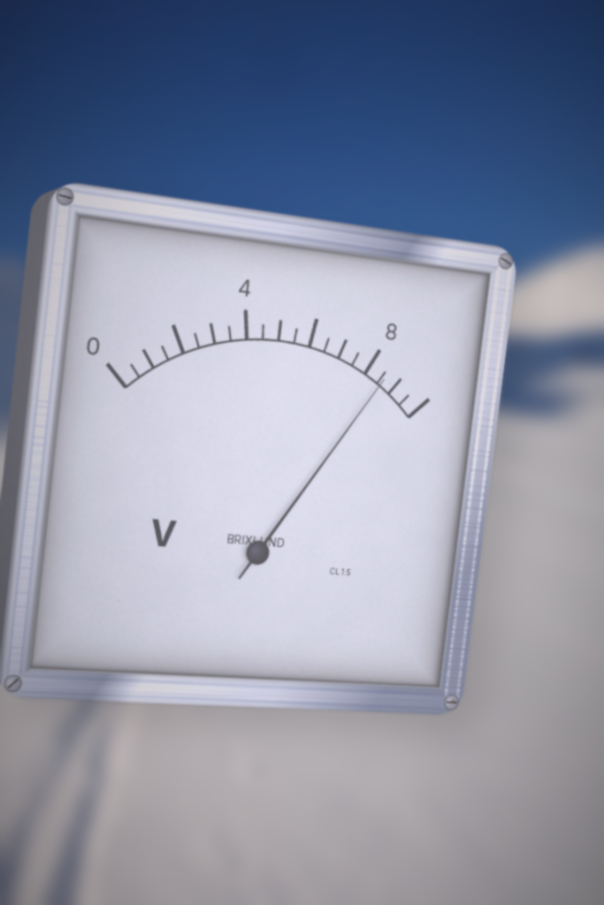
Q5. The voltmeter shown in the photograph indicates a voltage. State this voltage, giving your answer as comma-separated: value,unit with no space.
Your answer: 8.5,V
